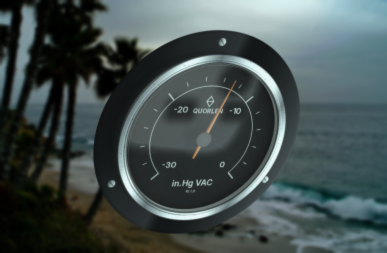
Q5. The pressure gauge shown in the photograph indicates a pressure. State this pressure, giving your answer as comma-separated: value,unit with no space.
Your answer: -13,inHg
